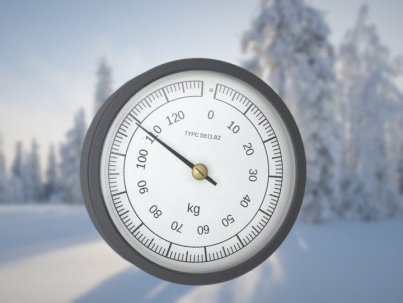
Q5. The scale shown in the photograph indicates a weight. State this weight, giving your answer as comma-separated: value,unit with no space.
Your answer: 109,kg
